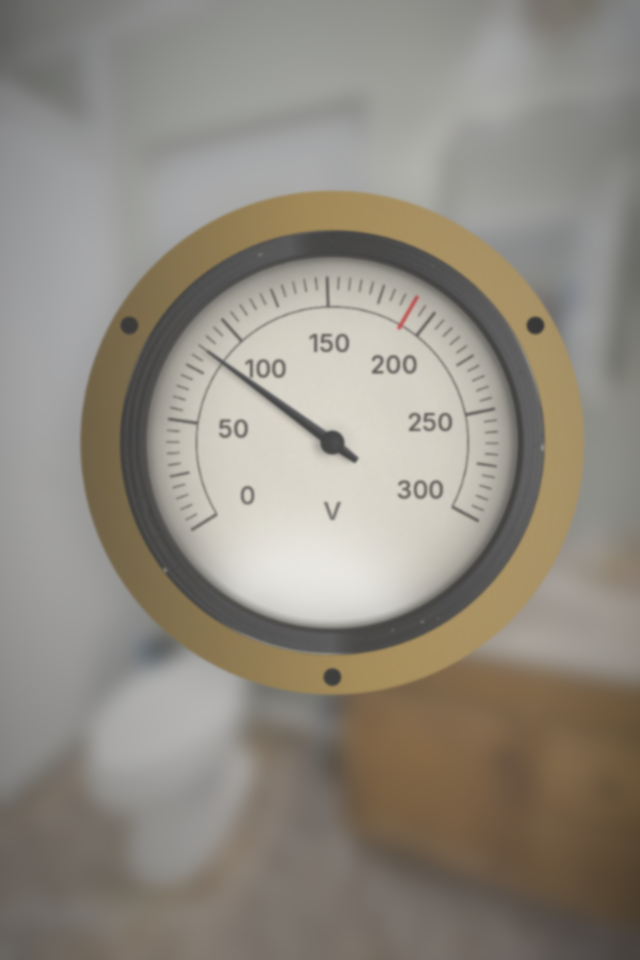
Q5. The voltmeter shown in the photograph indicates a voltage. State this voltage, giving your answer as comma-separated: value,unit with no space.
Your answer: 85,V
